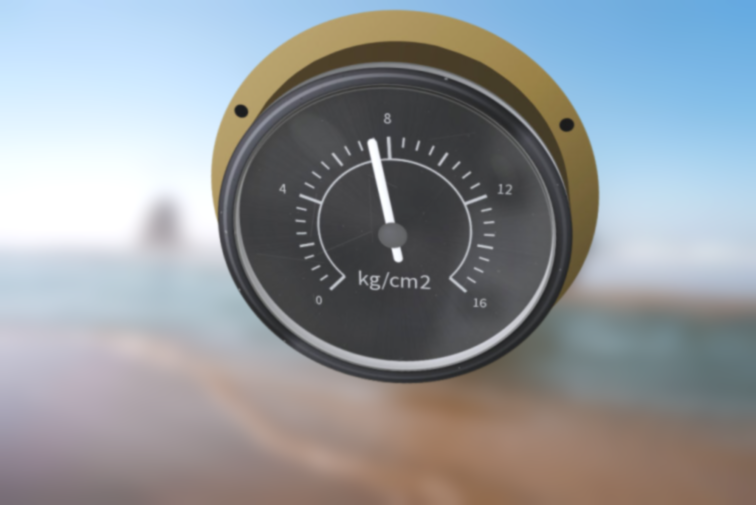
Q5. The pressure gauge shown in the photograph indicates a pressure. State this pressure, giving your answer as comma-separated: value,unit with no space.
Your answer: 7.5,kg/cm²
